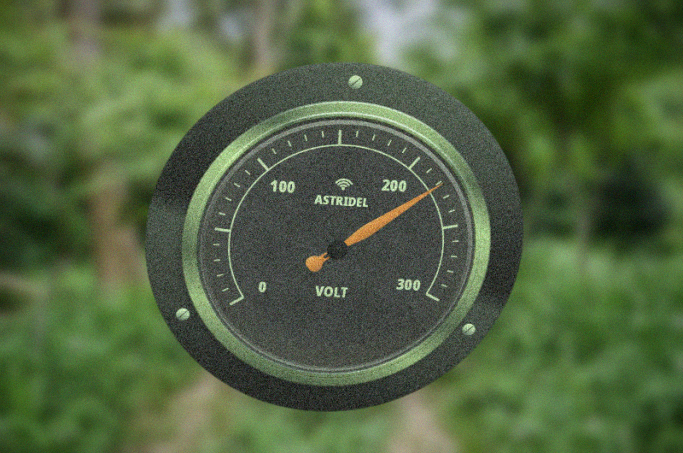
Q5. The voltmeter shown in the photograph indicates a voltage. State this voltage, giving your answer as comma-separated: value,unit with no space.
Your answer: 220,V
